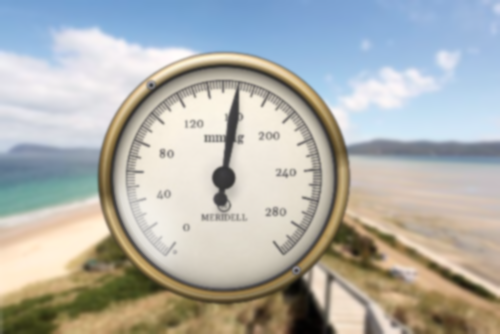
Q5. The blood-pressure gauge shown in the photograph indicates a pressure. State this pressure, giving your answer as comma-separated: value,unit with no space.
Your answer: 160,mmHg
